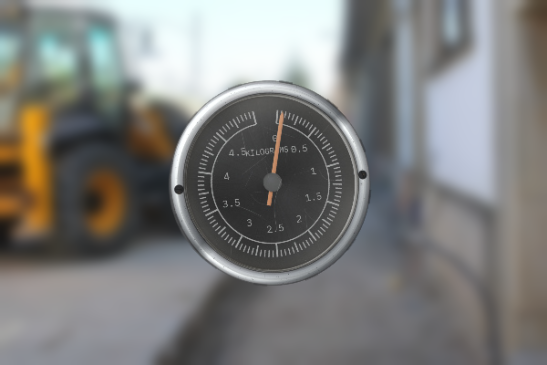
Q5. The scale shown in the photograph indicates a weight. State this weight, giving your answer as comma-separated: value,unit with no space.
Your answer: 0.05,kg
